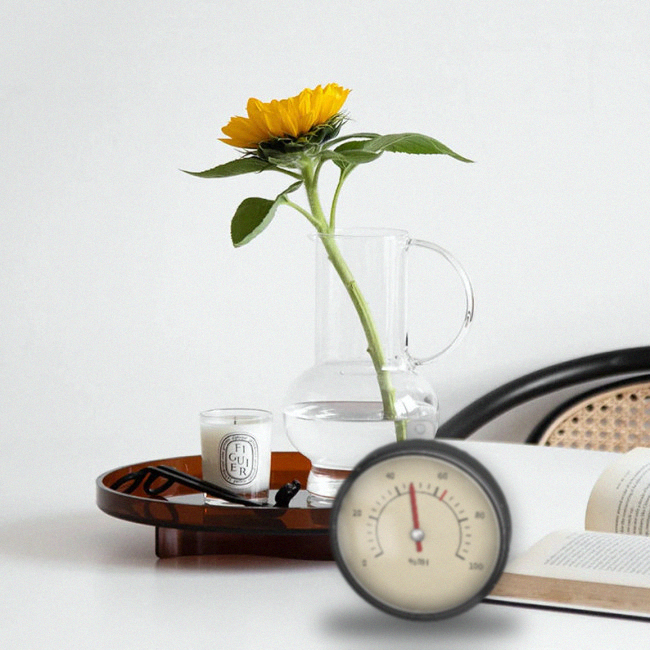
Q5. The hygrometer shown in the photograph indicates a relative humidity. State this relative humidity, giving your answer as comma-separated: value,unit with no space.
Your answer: 48,%
